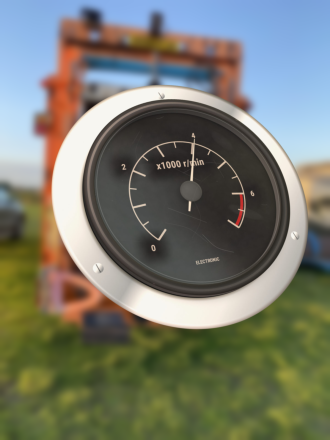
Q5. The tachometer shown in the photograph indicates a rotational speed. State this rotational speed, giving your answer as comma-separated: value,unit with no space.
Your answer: 4000,rpm
